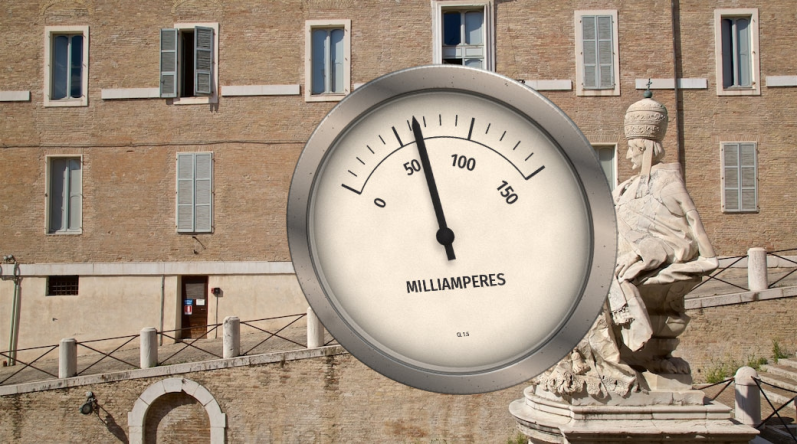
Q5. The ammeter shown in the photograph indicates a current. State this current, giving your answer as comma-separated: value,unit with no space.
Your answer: 65,mA
